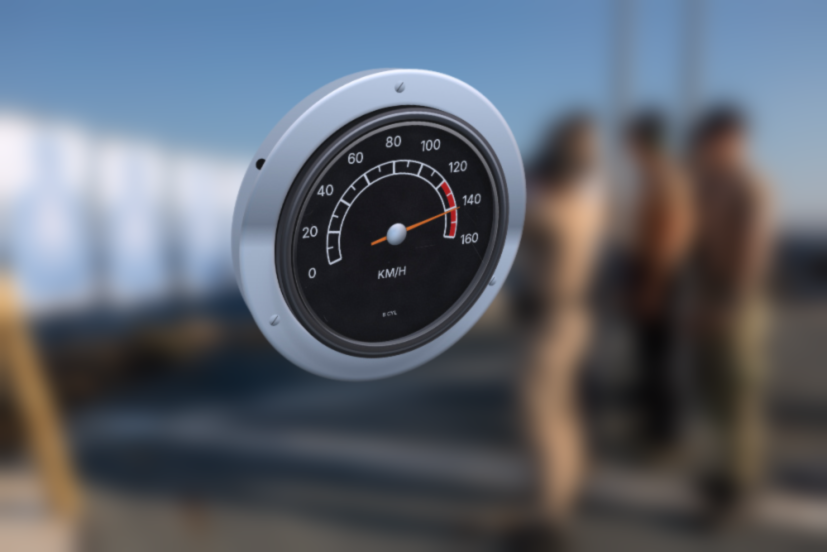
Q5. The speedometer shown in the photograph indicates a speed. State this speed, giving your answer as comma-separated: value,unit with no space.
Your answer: 140,km/h
